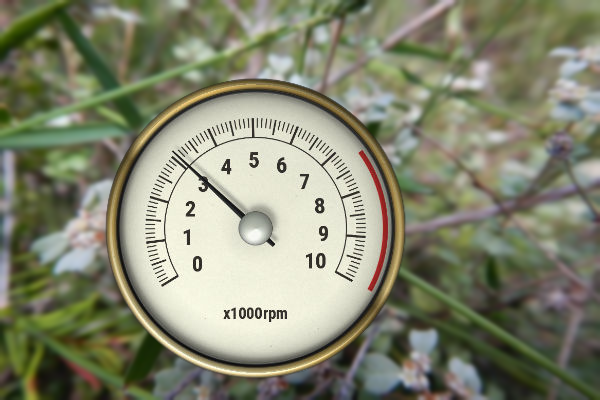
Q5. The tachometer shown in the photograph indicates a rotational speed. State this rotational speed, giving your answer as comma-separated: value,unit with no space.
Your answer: 3100,rpm
